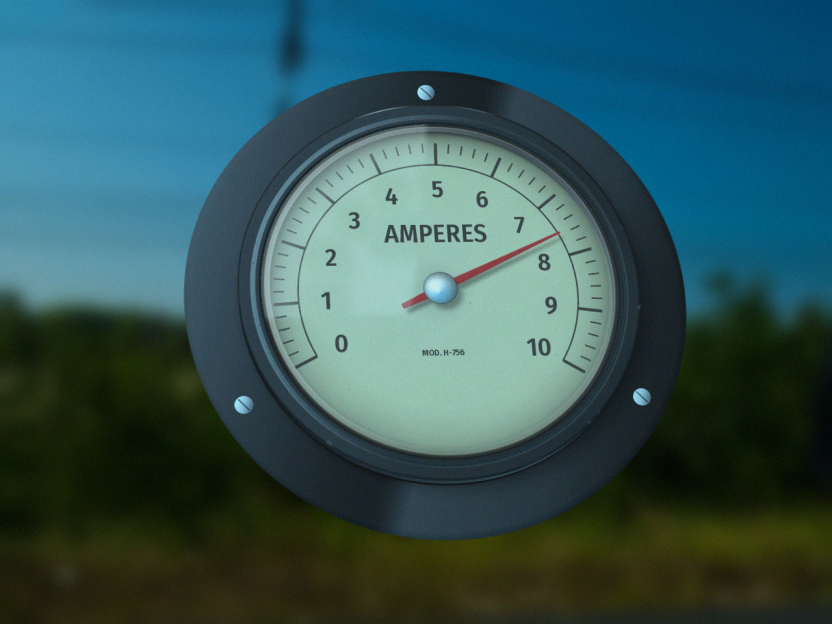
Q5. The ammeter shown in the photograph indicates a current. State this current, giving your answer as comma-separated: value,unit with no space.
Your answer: 7.6,A
